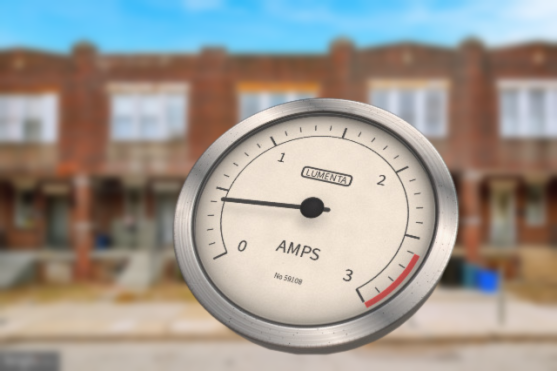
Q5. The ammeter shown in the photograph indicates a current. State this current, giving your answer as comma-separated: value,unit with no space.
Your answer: 0.4,A
